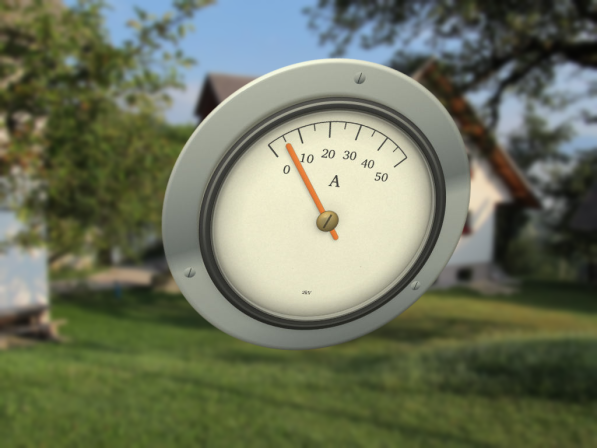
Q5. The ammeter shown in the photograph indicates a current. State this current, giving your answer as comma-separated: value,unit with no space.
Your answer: 5,A
